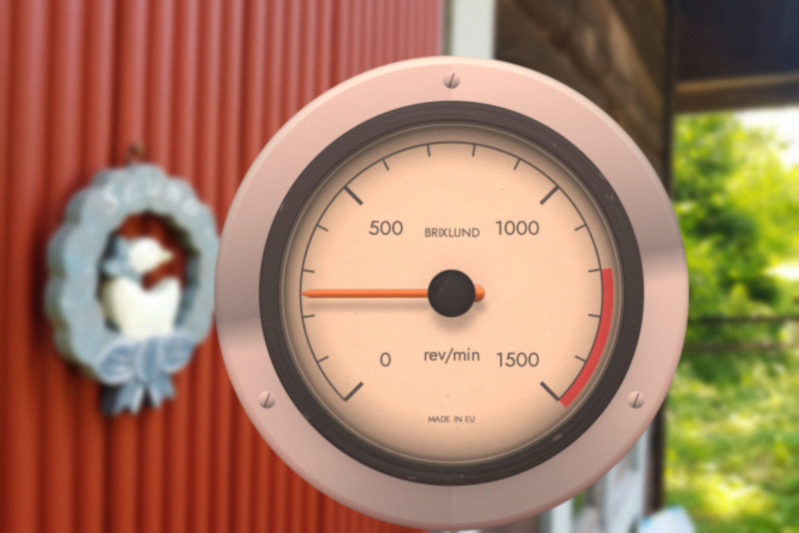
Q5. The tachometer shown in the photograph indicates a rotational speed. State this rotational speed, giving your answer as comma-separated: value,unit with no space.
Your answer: 250,rpm
